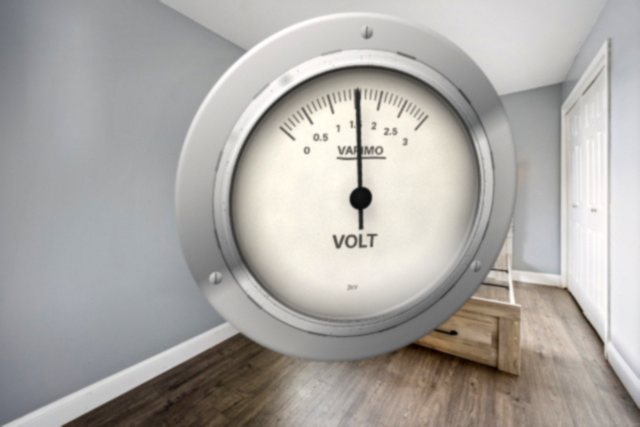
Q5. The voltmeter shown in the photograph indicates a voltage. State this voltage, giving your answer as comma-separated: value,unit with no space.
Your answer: 1.5,V
